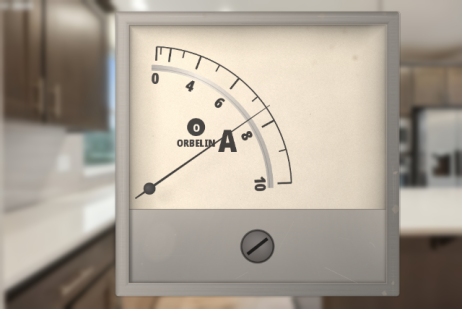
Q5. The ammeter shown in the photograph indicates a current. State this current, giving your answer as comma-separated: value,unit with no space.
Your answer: 7.5,A
